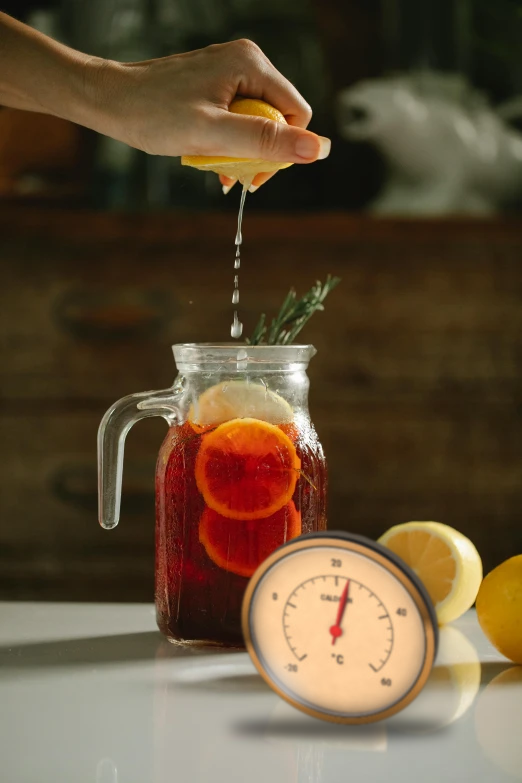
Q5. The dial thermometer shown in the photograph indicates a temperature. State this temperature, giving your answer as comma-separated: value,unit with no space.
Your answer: 24,°C
